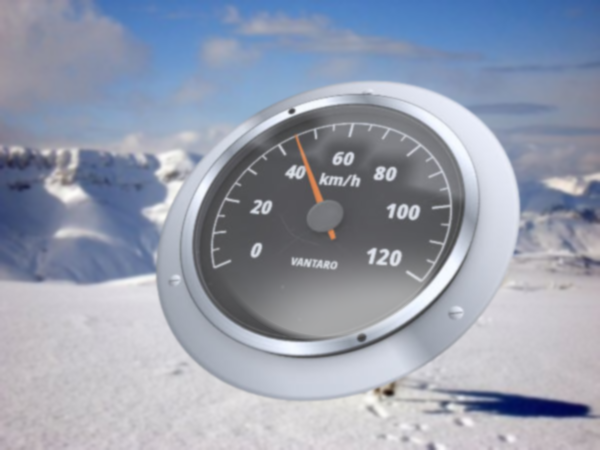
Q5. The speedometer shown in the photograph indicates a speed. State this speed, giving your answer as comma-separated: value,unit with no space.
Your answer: 45,km/h
